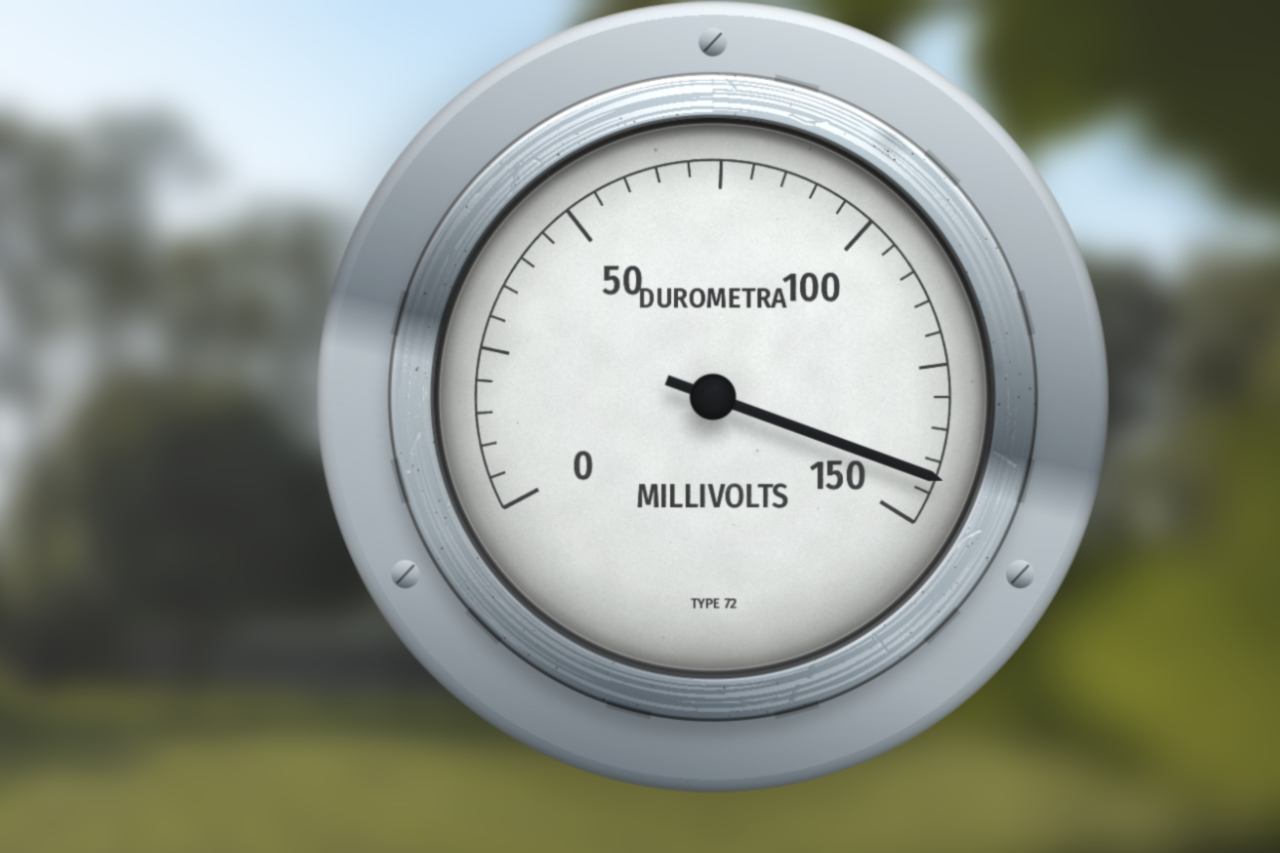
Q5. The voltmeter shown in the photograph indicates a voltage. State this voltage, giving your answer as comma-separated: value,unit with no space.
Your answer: 142.5,mV
